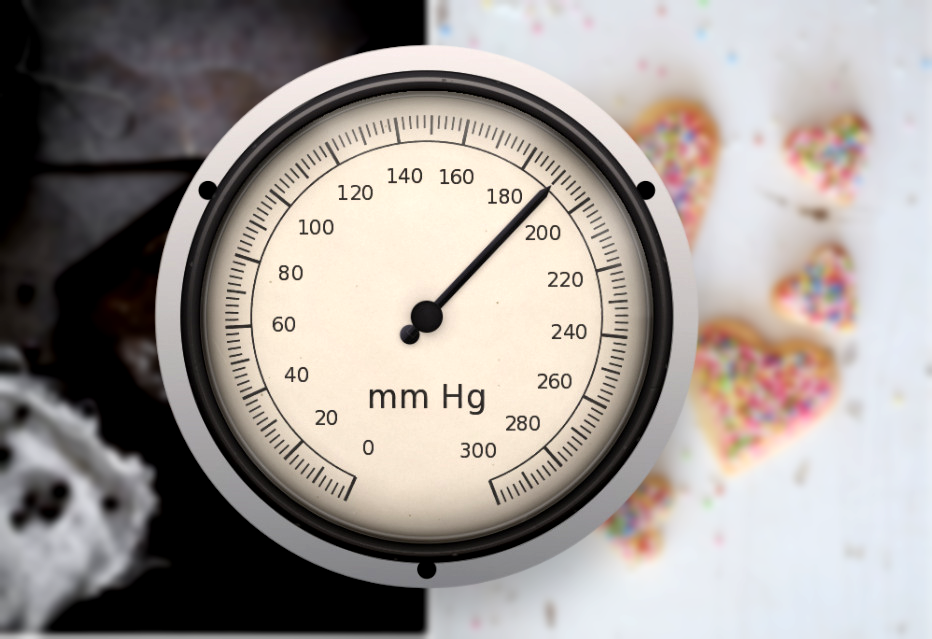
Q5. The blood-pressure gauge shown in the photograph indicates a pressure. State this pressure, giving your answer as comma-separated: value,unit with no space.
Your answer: 190,mmHg
